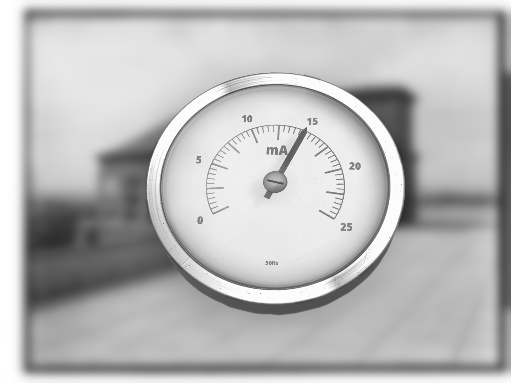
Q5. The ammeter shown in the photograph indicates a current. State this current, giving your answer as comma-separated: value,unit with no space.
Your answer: 15,mA
